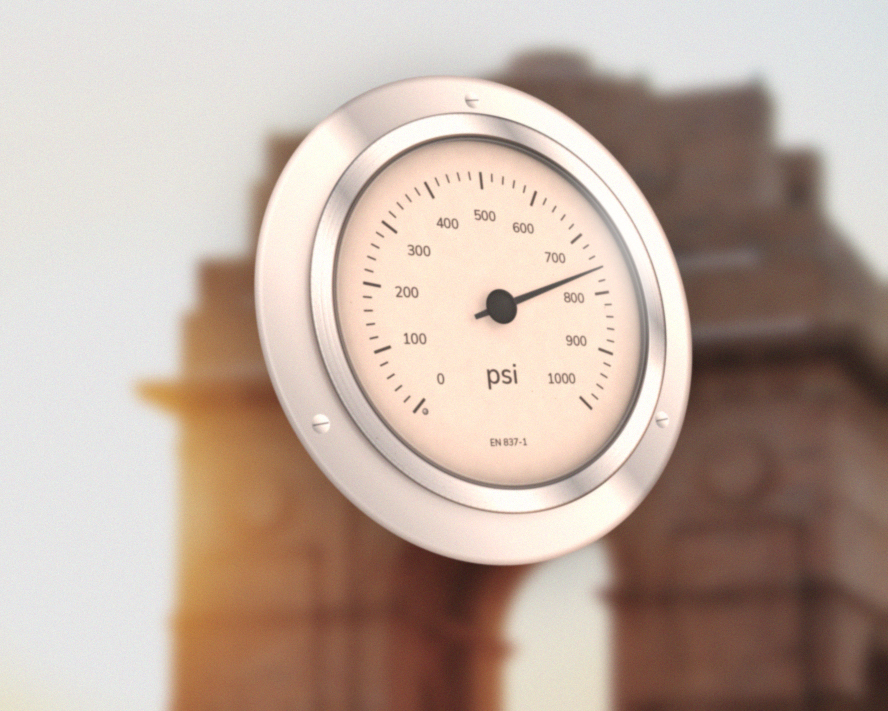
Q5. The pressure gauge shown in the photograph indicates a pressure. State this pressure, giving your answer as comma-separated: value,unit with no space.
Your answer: 760,psi
